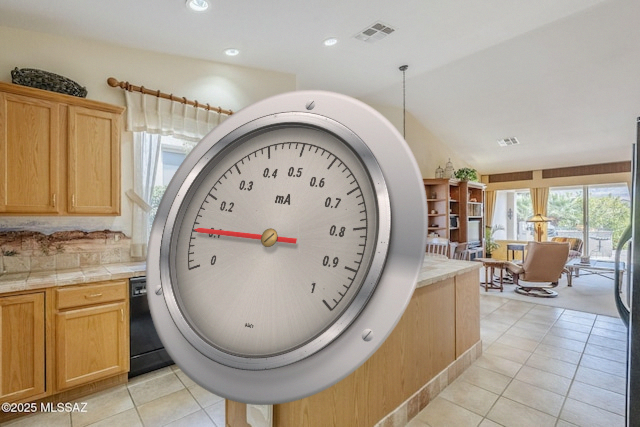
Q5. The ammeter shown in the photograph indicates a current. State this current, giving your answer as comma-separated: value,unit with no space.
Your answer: 0.1,mA
